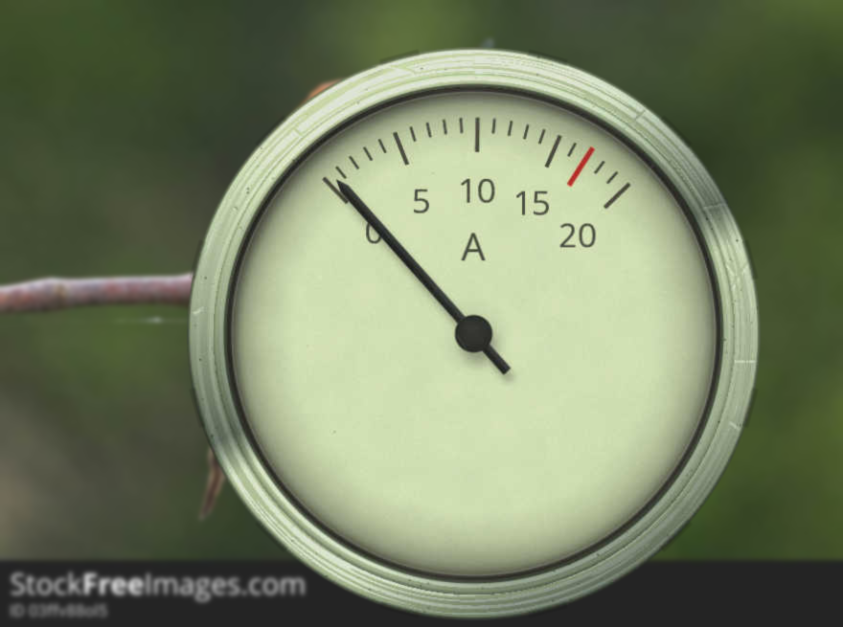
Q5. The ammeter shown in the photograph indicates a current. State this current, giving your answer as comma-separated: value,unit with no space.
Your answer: 0.5,A
